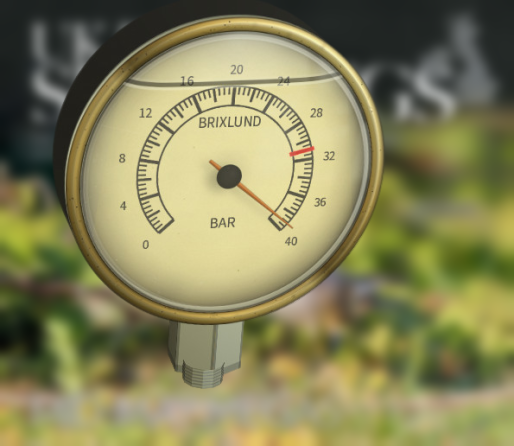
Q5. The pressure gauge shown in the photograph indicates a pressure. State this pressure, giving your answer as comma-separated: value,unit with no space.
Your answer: 39,bar
